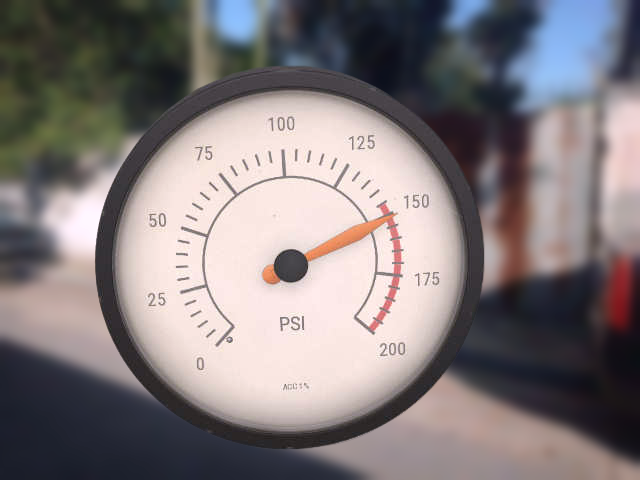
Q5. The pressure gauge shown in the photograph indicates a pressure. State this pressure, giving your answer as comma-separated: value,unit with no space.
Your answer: 150,psi
